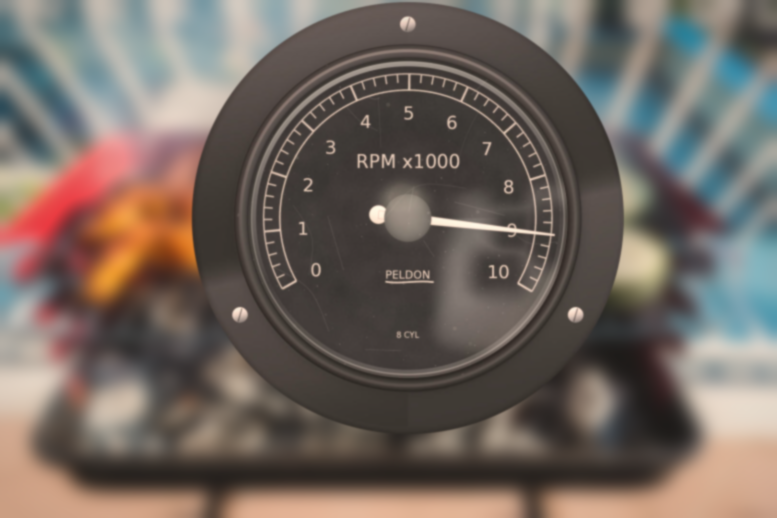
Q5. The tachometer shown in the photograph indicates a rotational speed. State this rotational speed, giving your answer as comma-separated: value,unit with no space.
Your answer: 9000,rpm
